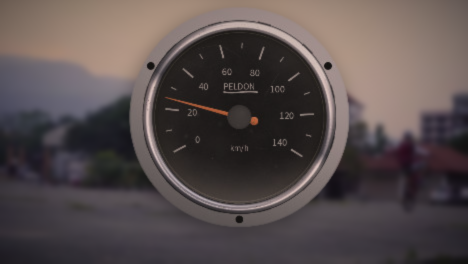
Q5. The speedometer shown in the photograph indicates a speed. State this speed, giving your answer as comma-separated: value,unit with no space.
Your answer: 25,km/h
